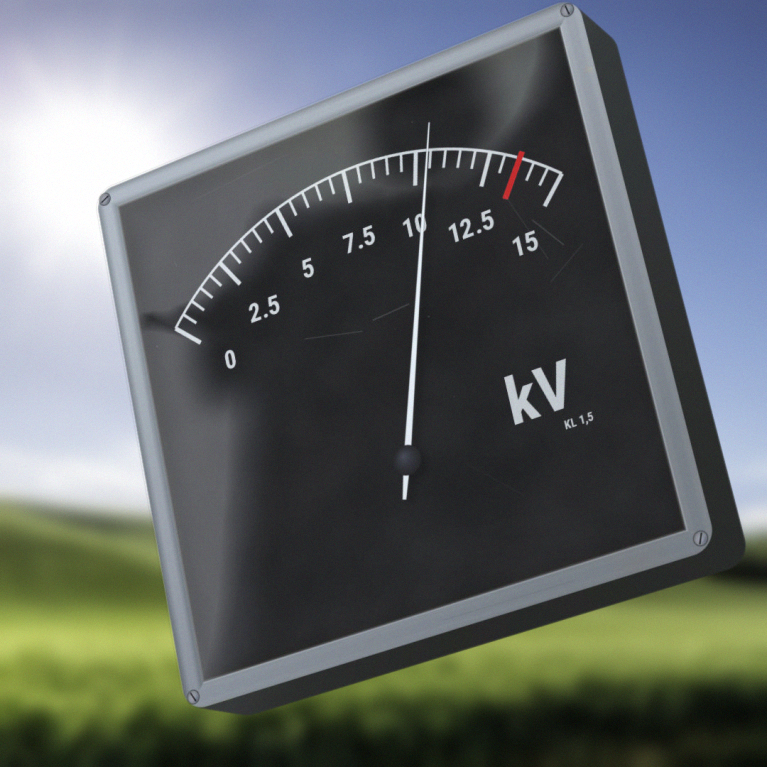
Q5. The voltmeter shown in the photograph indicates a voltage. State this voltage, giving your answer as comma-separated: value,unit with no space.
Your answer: 10.5,kV
